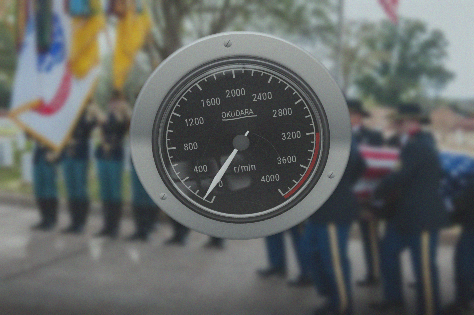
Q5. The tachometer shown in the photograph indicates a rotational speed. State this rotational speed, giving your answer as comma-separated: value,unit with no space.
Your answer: 100,rpm
